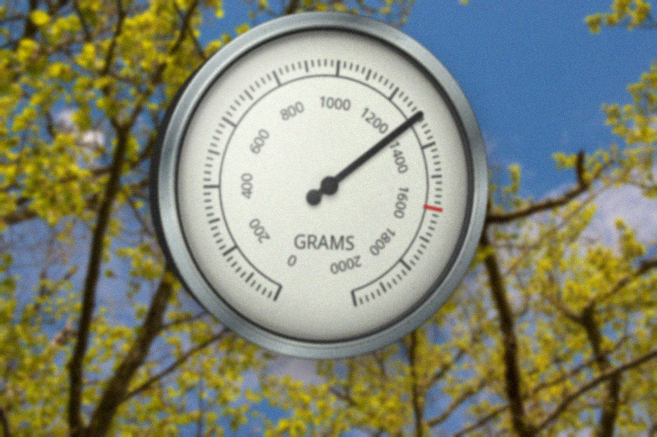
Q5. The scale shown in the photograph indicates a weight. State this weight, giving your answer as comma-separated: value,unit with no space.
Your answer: 1300,g
